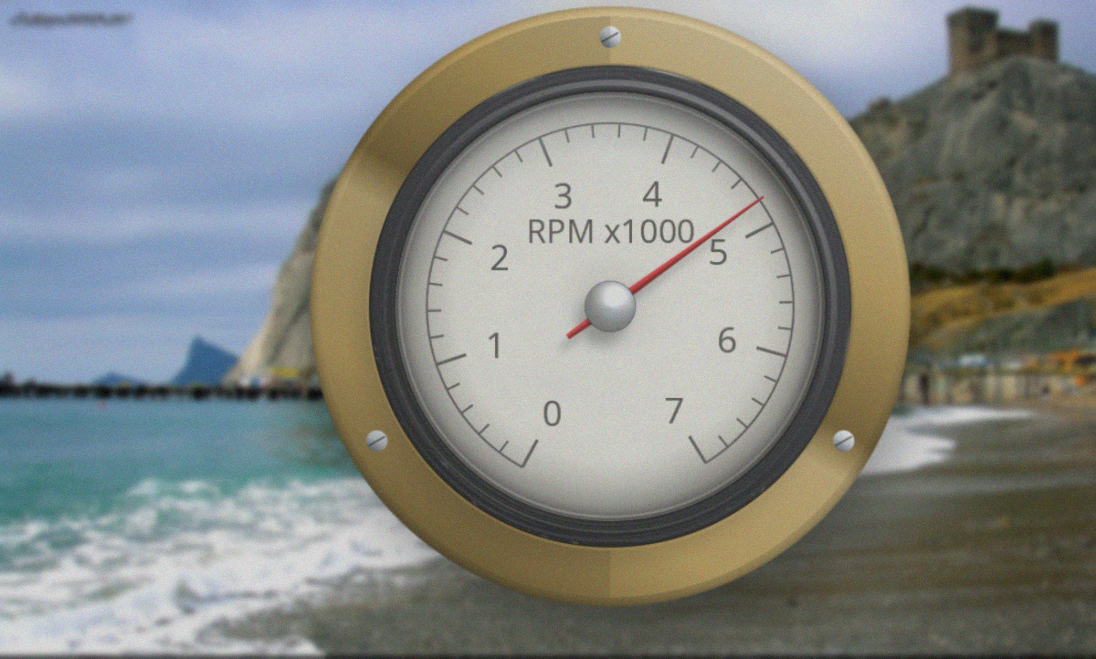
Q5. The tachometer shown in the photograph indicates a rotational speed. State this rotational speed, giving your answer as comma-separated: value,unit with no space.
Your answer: 4800,rpm
